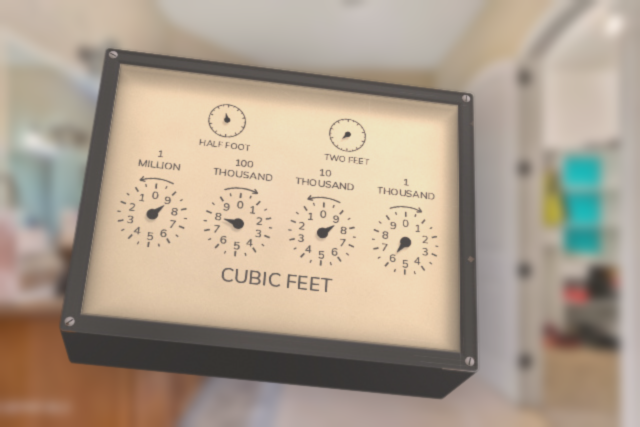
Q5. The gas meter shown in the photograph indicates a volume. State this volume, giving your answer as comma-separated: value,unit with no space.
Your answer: 878600,ft³
